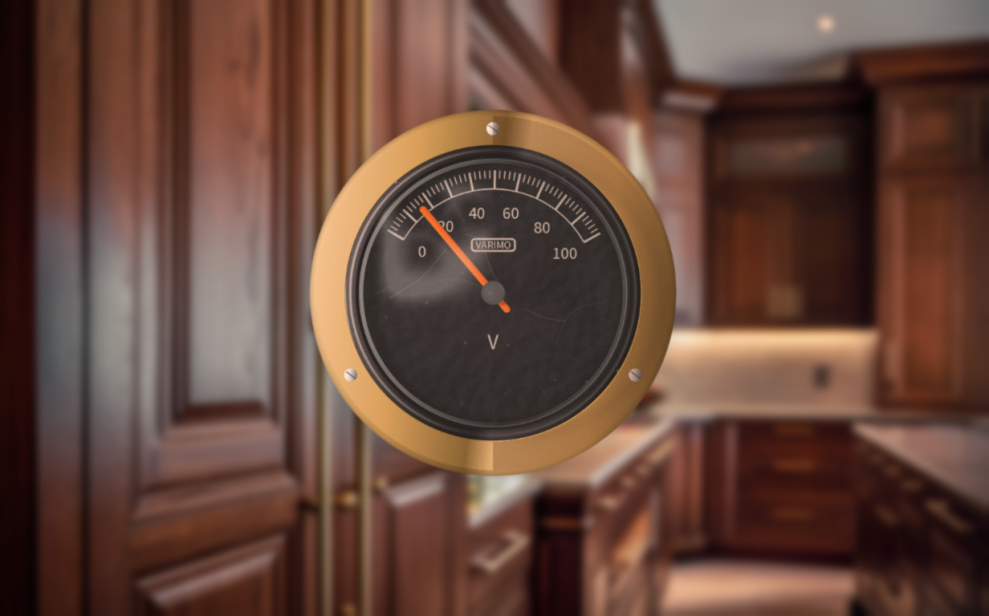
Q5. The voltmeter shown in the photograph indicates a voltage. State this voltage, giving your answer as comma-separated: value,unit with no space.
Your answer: 16,V
